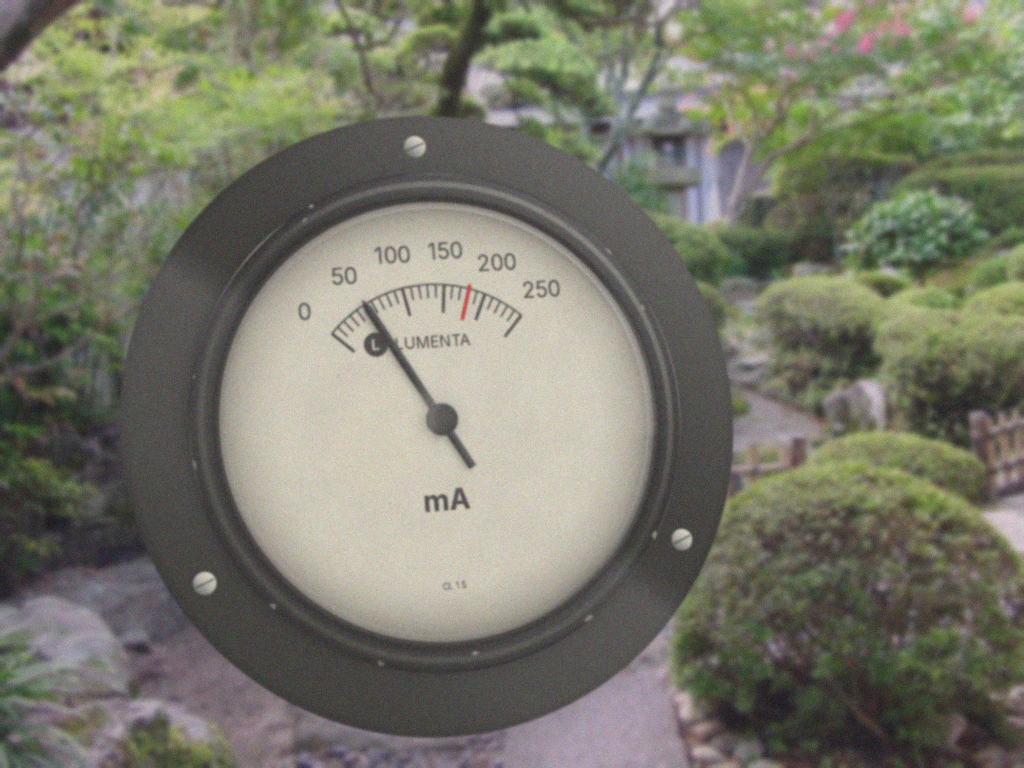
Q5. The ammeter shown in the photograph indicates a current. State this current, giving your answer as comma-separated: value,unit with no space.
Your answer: 50,mA
